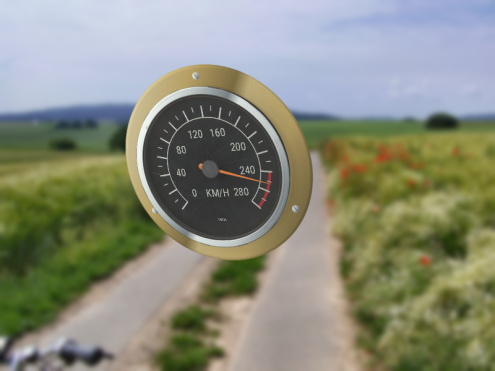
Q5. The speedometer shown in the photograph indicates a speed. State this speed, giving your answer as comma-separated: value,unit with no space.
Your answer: 250,km/h
